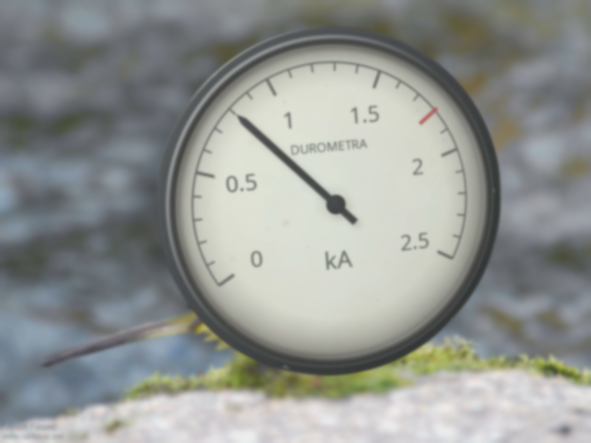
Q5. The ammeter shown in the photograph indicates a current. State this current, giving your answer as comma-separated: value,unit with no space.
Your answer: 0.8,kA
